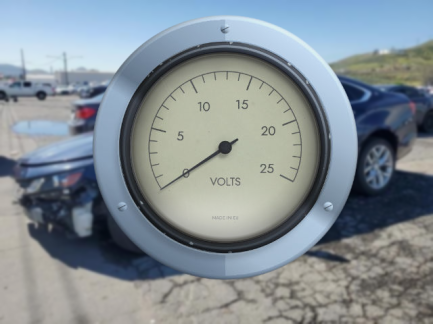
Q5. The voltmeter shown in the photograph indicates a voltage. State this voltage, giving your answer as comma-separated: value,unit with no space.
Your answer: 0,V
